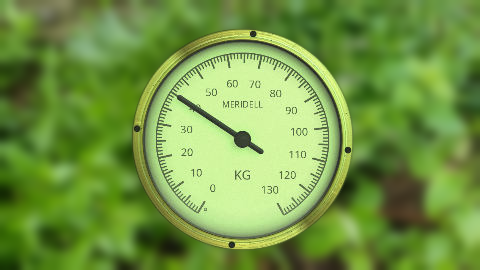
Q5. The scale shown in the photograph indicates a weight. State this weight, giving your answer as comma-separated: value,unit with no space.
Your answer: 40,kg
